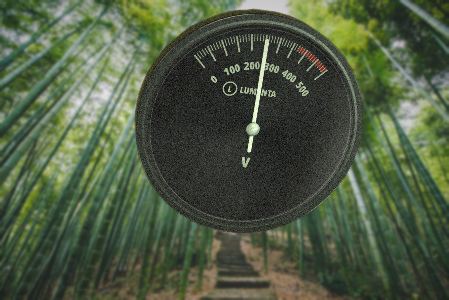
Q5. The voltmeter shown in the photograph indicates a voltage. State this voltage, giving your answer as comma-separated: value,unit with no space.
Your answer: 250,V
